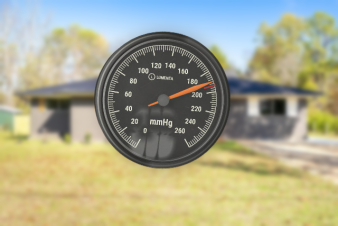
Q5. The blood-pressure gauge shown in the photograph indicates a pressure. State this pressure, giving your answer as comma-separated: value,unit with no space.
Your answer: 190,mmHg
